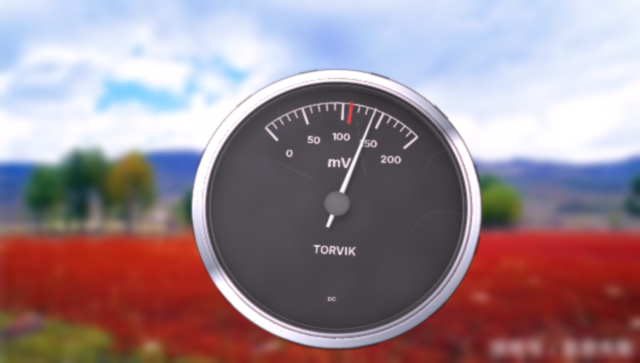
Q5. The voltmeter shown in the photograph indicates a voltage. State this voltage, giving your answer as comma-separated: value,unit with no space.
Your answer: 140,mV
